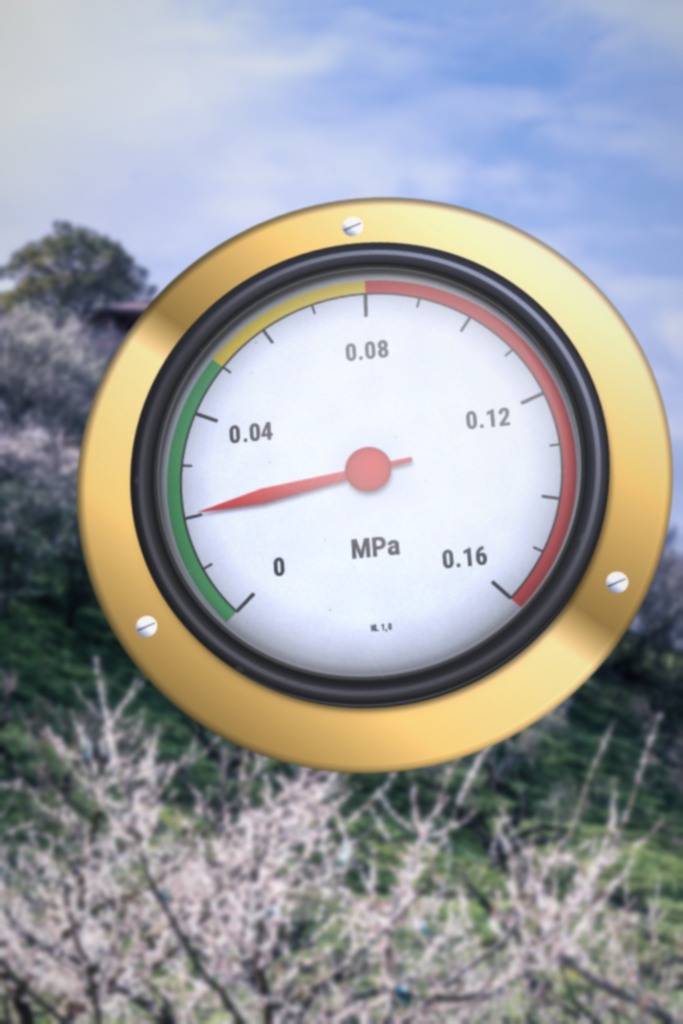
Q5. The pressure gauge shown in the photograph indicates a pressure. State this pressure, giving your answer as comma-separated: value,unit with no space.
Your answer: 0.02,MPa
